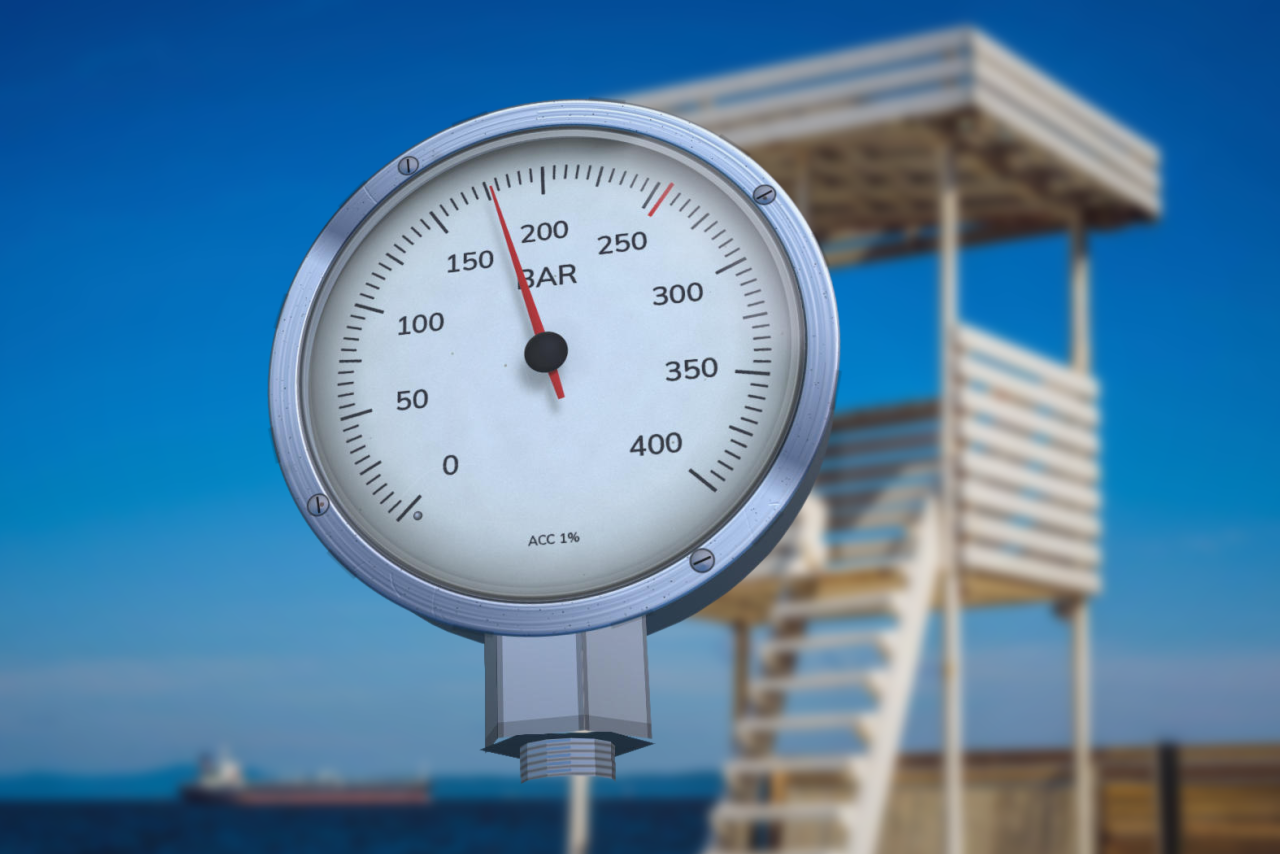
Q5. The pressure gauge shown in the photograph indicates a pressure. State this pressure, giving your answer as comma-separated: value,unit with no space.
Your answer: 177.5,bar
